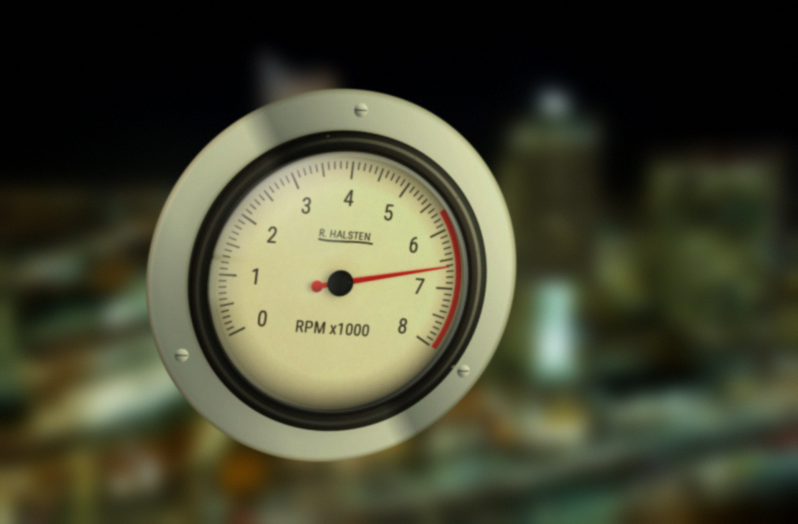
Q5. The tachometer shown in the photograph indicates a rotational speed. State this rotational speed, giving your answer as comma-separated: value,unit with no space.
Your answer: 6600,rpm
